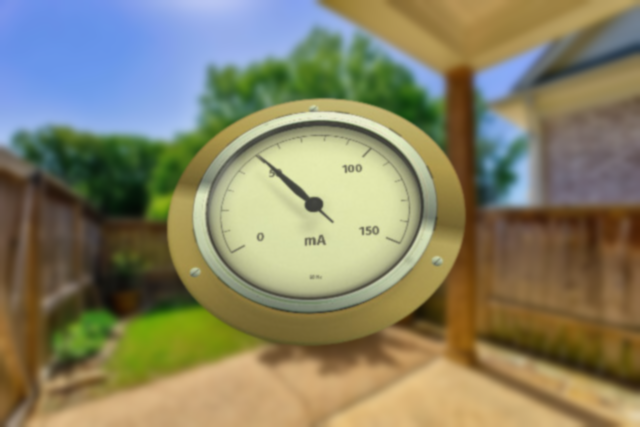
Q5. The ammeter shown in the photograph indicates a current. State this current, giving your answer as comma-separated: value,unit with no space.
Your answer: 50,mA
